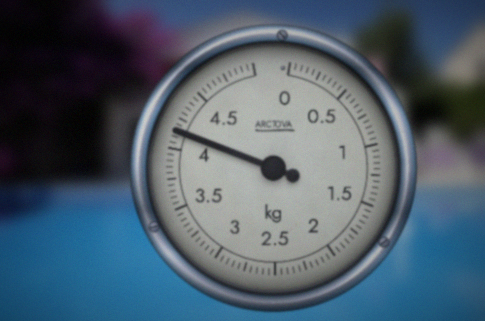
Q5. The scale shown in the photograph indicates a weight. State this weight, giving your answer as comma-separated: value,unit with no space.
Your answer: 4.15,kg
